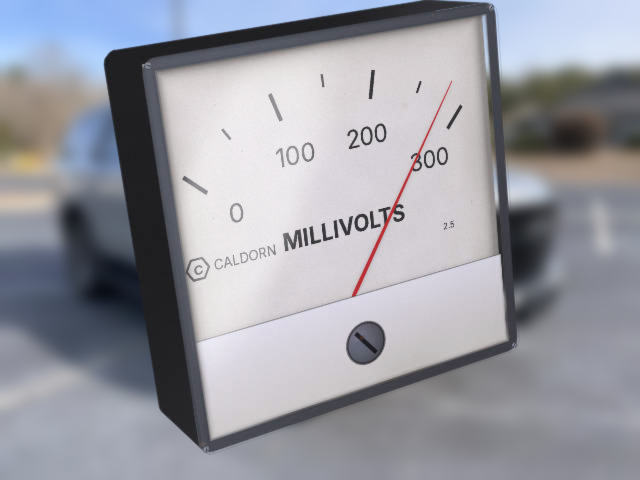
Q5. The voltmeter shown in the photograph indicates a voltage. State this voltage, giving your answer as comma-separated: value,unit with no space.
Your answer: 275,mV
